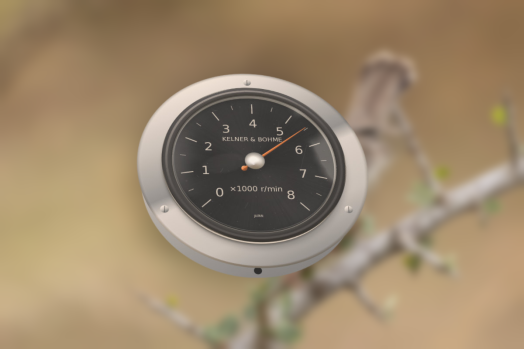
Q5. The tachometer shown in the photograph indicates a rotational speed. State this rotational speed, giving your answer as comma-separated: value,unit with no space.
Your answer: 5500,rpm
